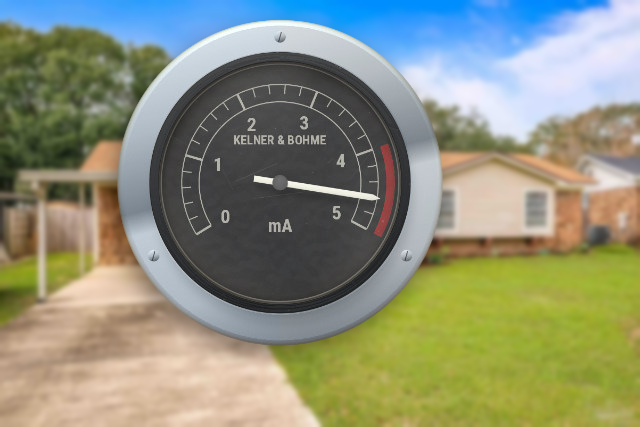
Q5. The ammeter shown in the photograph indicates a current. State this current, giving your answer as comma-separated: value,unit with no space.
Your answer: 4.6,mA
